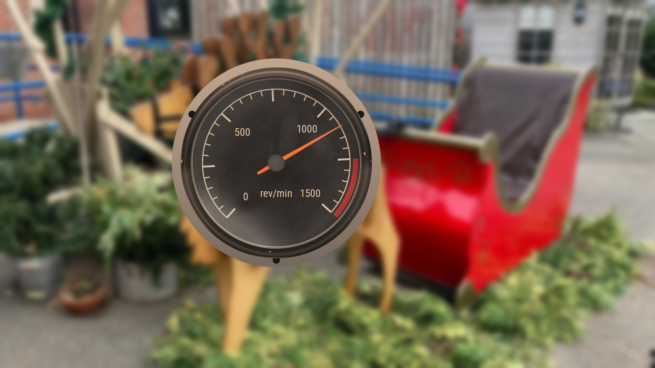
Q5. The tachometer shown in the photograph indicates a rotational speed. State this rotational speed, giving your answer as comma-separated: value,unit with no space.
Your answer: 1100,rpm
